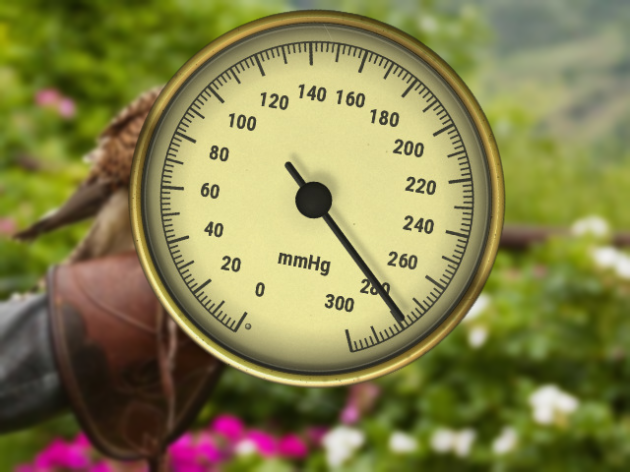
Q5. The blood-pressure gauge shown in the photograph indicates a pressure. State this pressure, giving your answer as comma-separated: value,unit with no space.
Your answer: 278,mmHg
